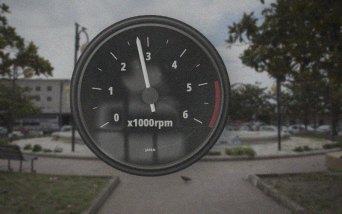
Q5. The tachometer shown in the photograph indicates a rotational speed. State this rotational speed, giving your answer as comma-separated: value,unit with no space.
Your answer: 2750,rpm
